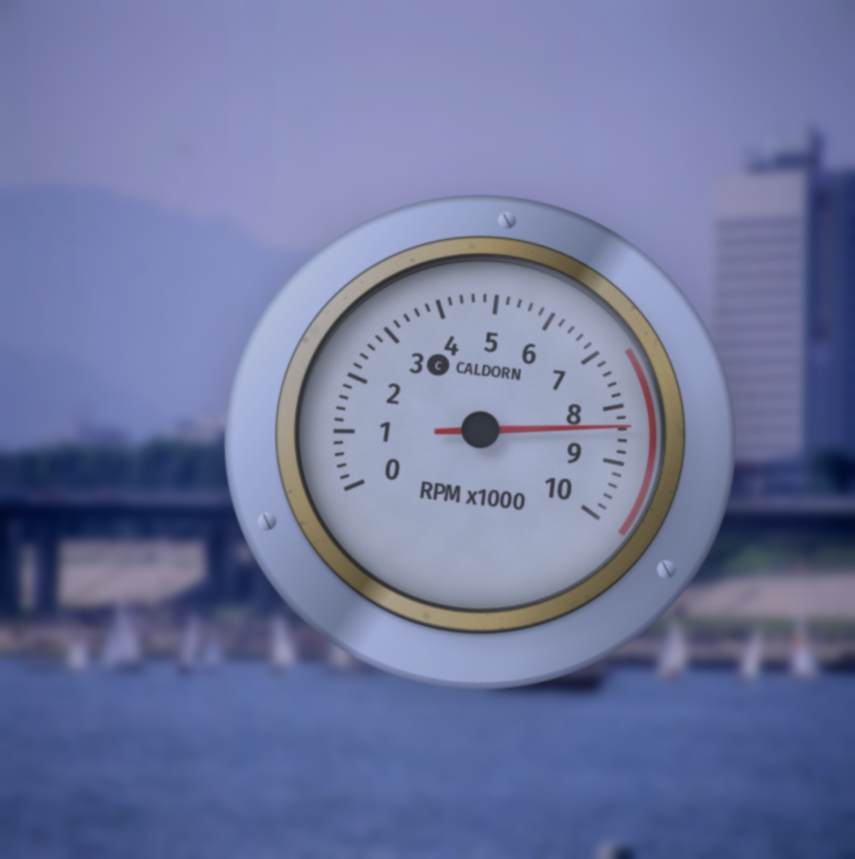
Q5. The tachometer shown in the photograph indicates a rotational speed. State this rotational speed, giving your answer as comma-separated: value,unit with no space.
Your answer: 8400,rpm
